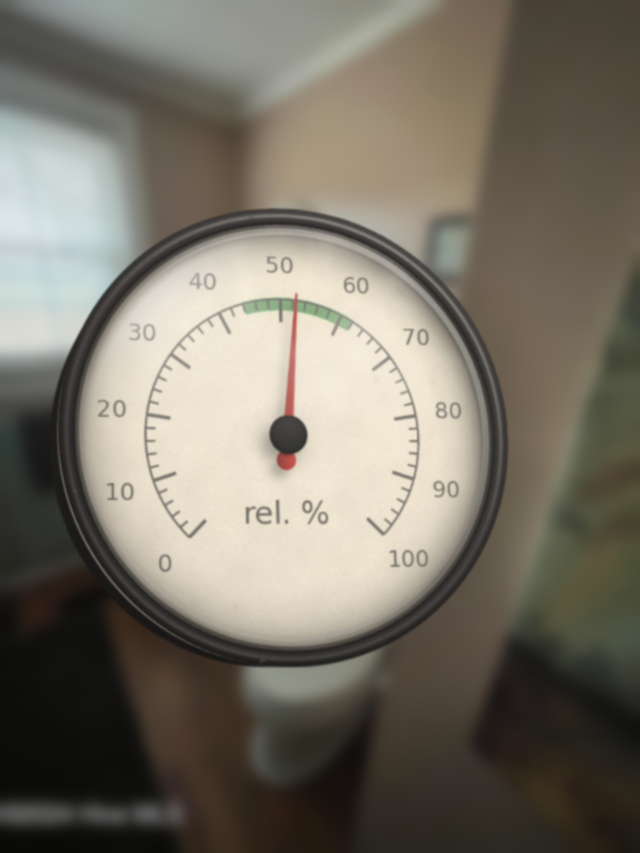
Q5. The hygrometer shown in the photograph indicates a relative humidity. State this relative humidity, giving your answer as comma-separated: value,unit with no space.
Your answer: 52,%
